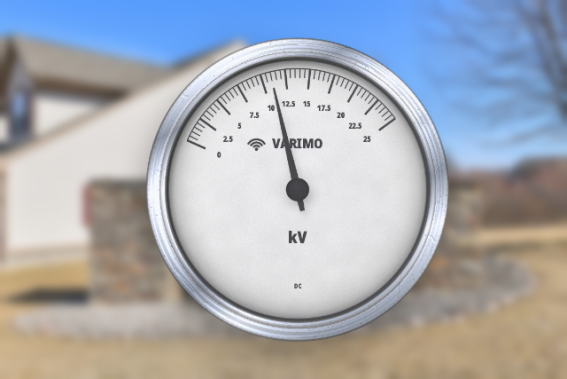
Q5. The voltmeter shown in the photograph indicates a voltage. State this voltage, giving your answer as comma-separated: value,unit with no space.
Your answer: 11,kV
